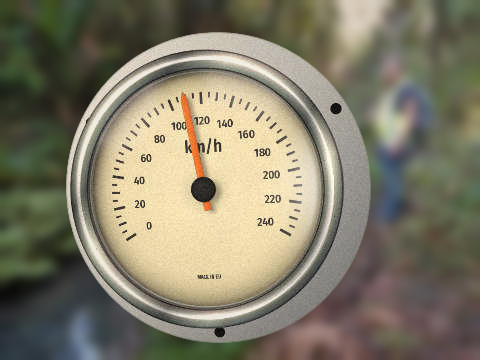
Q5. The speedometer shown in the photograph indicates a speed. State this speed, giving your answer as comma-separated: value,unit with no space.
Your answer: 110,km/h
